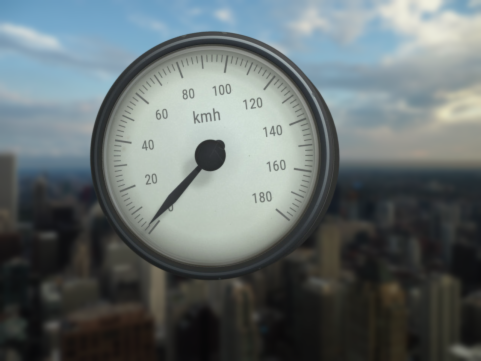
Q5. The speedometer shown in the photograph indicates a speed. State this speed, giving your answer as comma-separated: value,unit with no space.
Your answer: 2,km/h
